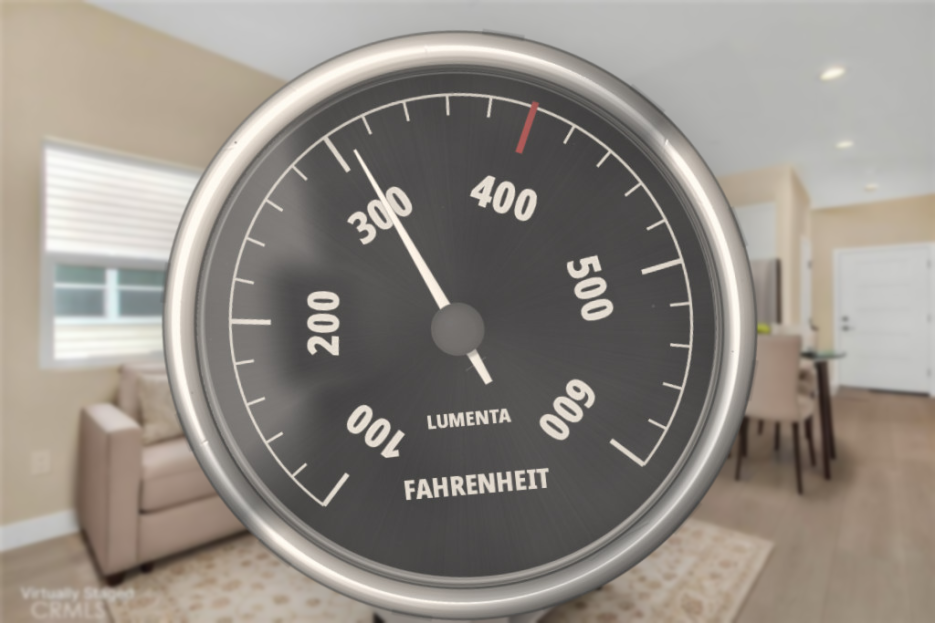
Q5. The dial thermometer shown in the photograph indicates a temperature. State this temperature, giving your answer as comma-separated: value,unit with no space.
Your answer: 310,°F
